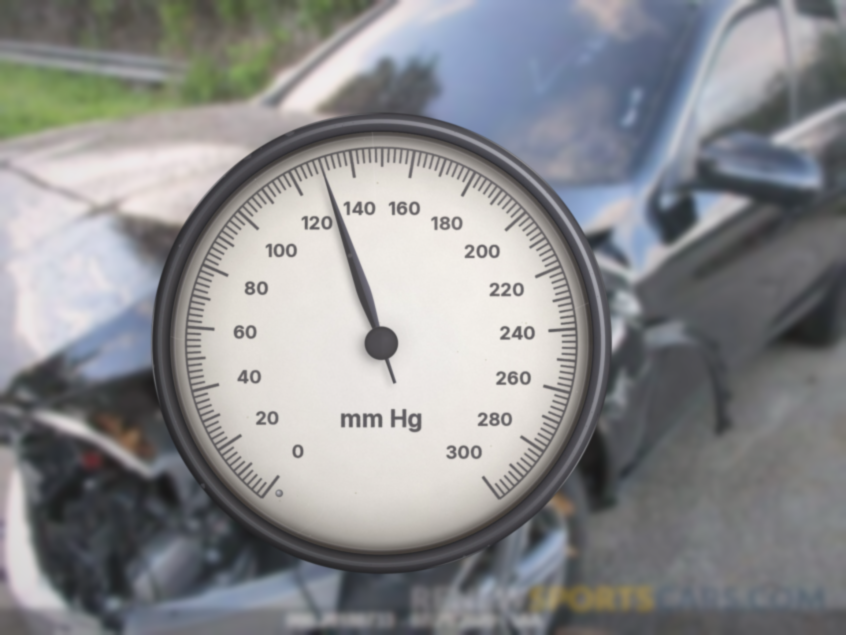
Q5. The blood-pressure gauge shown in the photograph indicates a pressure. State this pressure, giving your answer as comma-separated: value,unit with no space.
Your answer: 130,mmHg
